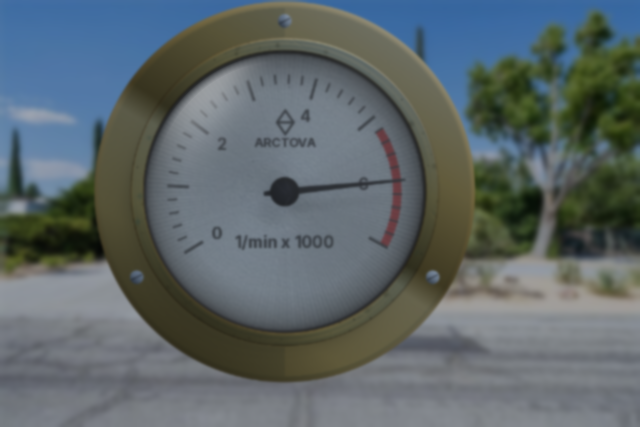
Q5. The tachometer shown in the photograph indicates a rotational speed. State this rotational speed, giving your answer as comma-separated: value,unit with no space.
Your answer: 6000,rpm
